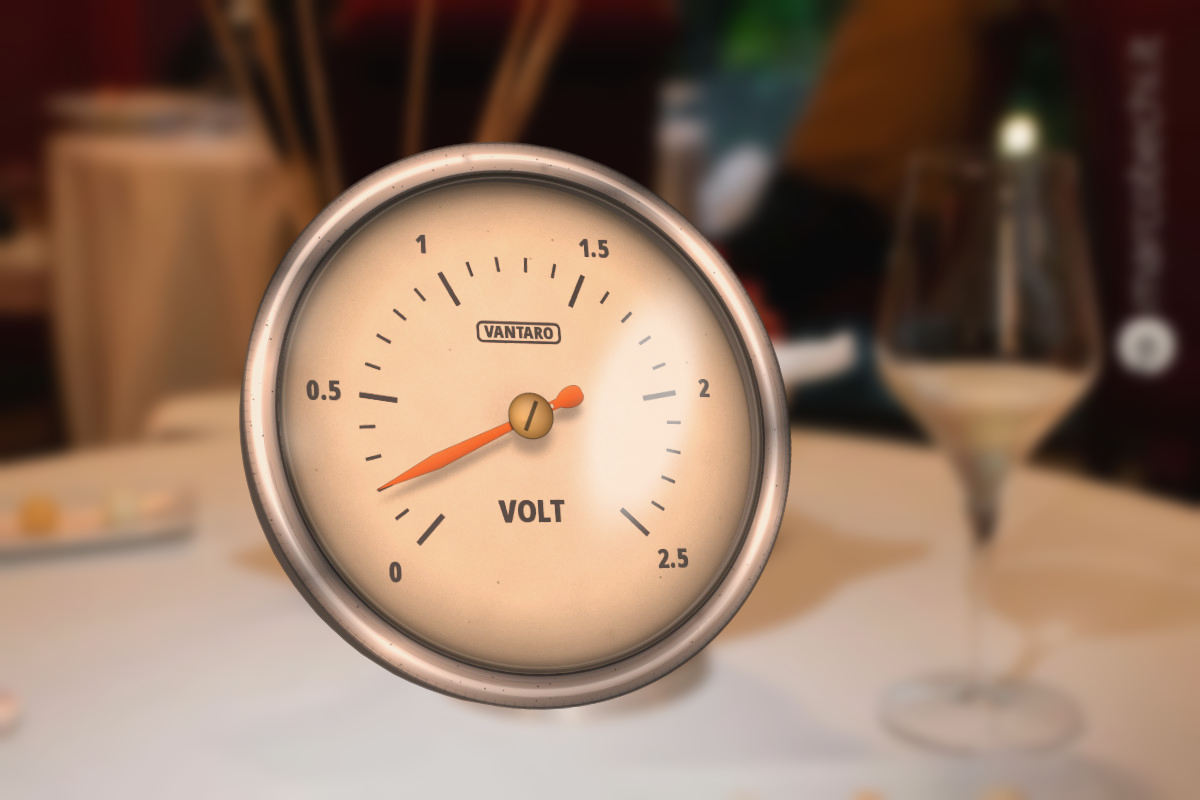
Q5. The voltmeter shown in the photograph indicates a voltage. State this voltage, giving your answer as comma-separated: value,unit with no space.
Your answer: 0.2,V
